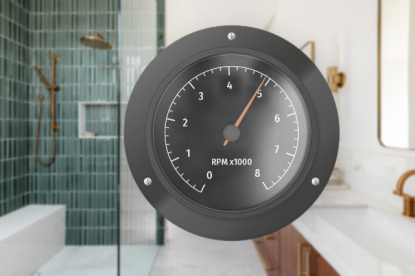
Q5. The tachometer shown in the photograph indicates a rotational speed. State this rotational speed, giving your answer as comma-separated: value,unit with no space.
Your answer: 4900,rpm
